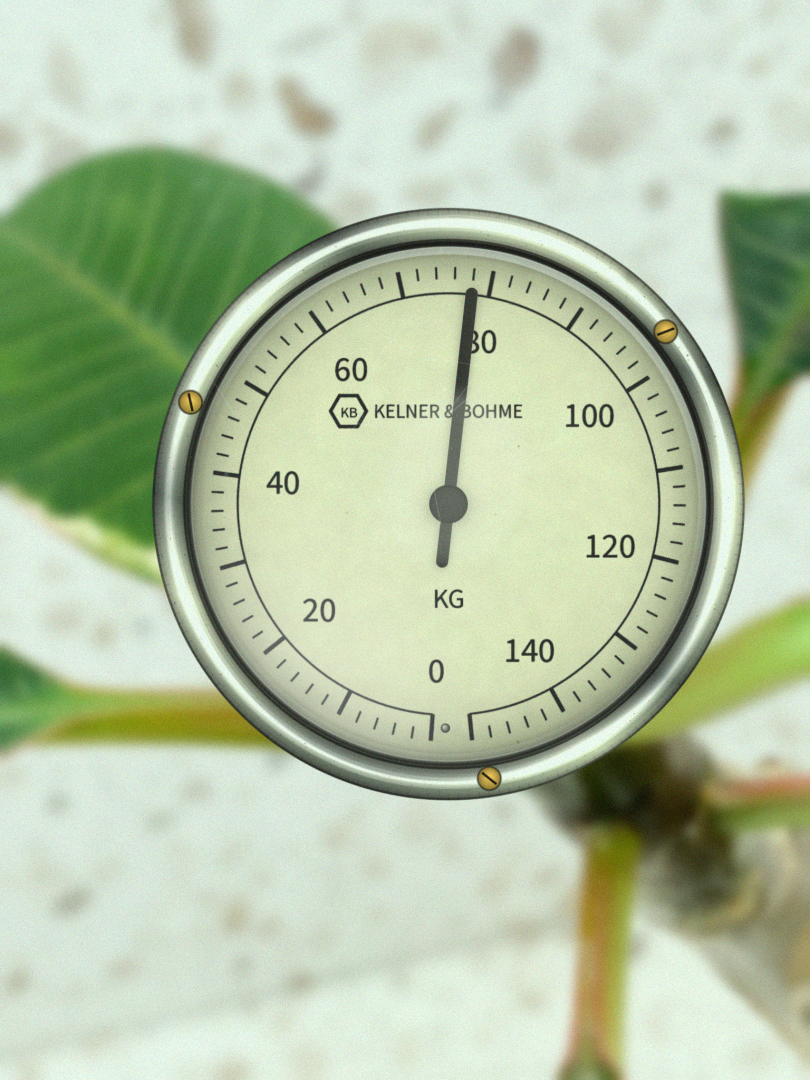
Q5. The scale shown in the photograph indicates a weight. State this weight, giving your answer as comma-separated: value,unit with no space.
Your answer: 78,kg
